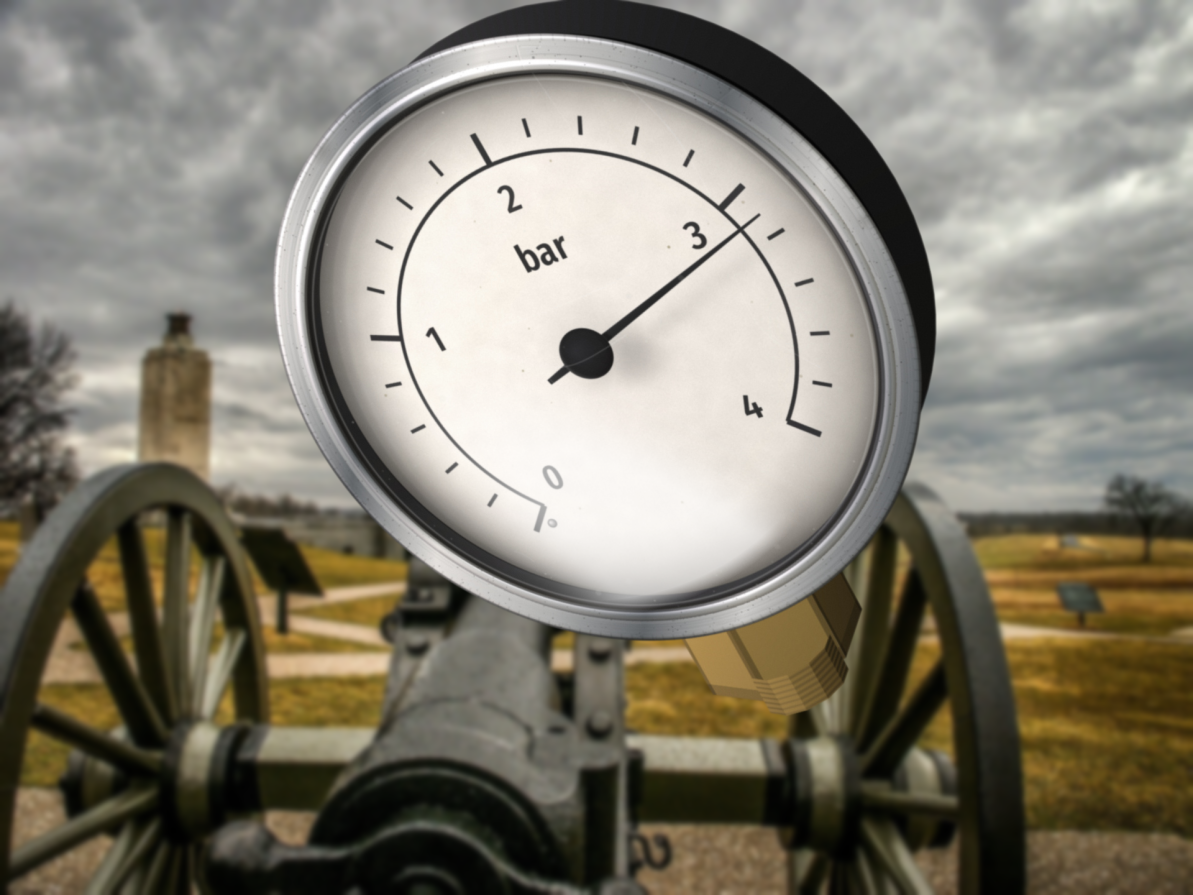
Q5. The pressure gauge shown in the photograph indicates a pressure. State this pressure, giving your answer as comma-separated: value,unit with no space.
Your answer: 3.1,bar
